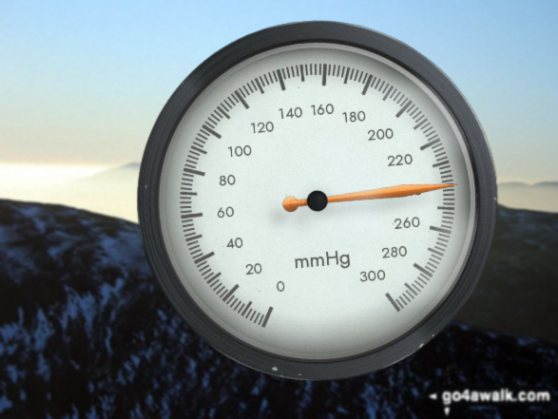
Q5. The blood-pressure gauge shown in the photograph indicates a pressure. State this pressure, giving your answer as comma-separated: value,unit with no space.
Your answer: 240,mmHg
